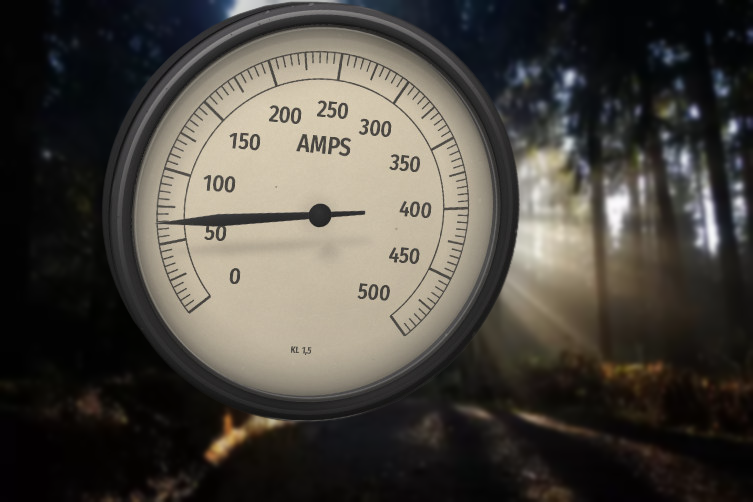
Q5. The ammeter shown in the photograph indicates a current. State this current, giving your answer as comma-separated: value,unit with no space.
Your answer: 65,A
